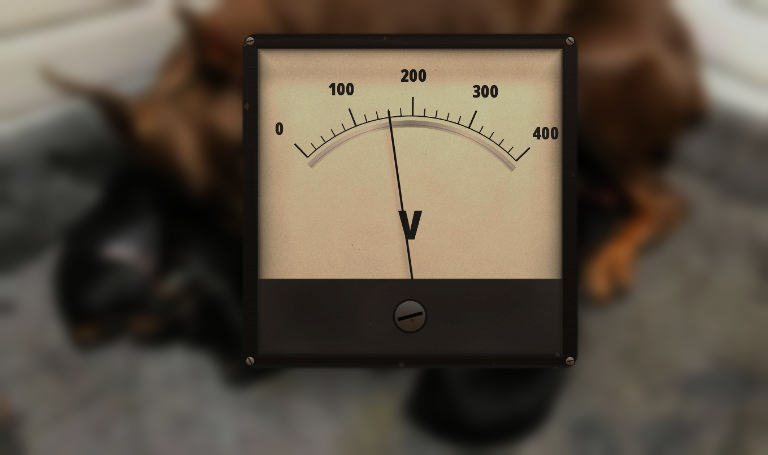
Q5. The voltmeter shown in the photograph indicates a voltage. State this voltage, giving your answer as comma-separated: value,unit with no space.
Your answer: 160,V
